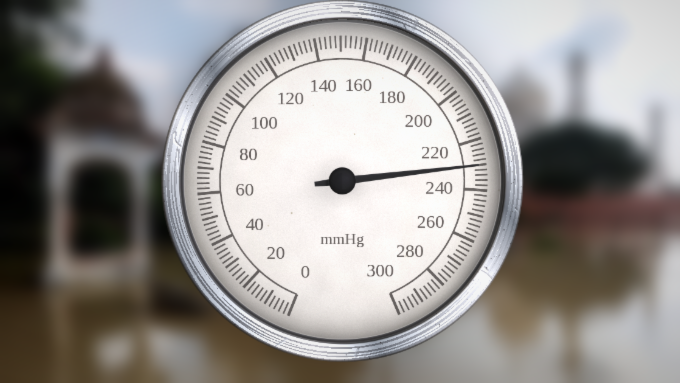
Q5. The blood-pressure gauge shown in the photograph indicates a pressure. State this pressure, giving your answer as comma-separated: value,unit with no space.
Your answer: 230,mmHg
